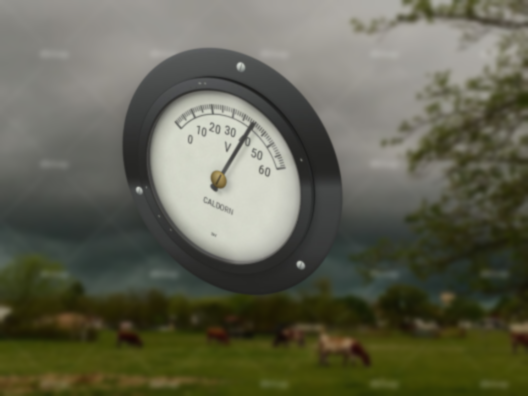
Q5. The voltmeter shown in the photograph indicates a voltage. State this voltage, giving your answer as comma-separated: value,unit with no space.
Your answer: 40,V
